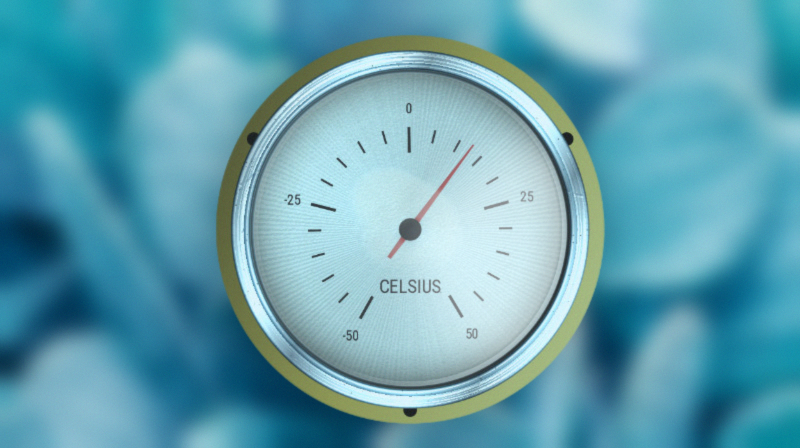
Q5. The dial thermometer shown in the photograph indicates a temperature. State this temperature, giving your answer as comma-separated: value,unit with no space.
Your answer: 12.5,°C
